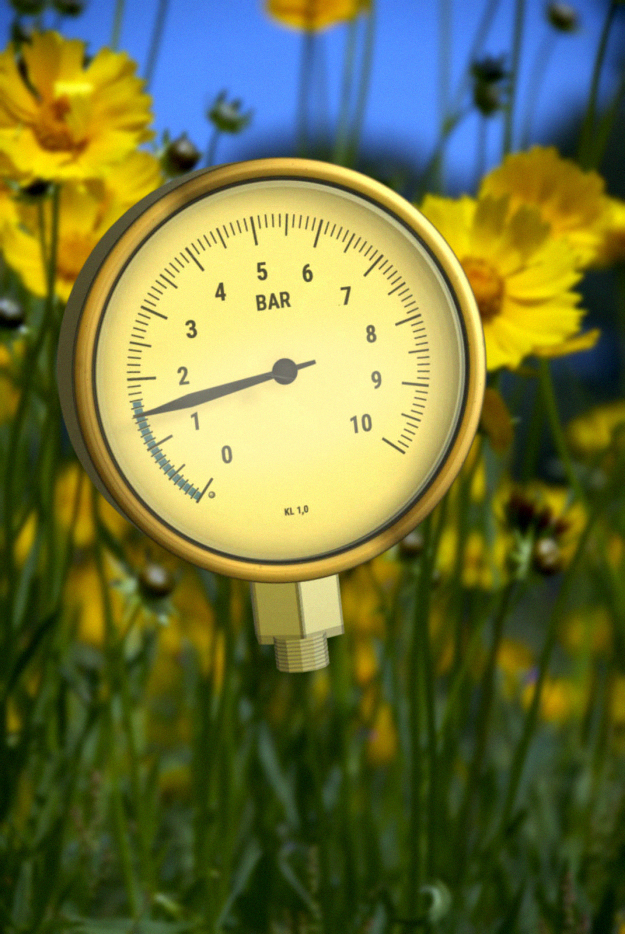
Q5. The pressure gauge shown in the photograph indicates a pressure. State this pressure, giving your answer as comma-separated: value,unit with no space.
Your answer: 1.5,bar
